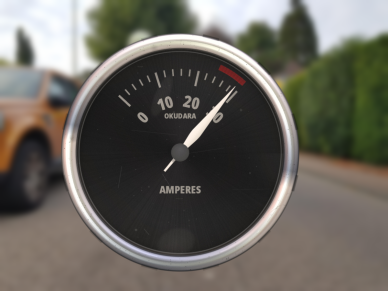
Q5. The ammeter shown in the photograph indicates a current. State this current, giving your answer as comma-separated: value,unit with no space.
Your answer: 29,A
